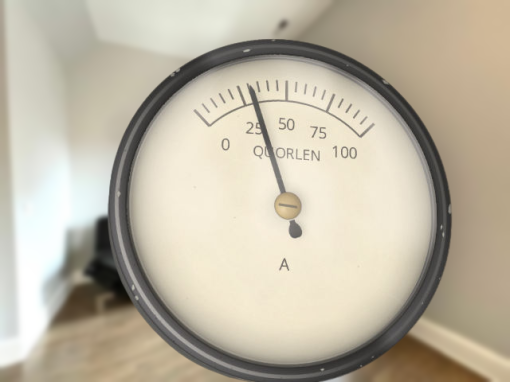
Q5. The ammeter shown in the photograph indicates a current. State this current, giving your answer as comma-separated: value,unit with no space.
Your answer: 30,A
